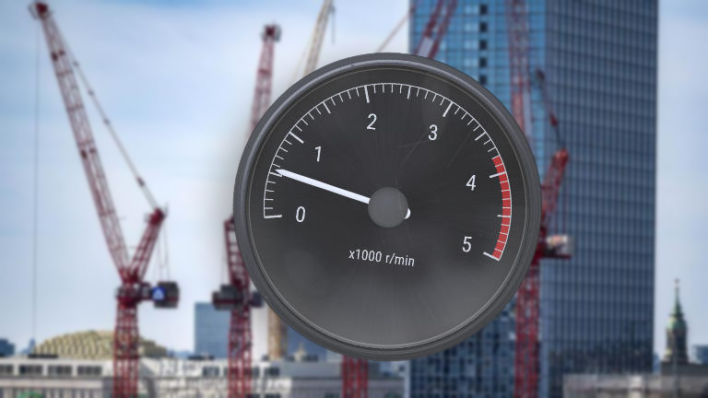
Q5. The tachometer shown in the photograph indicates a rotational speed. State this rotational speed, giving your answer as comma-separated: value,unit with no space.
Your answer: 550,rpm
